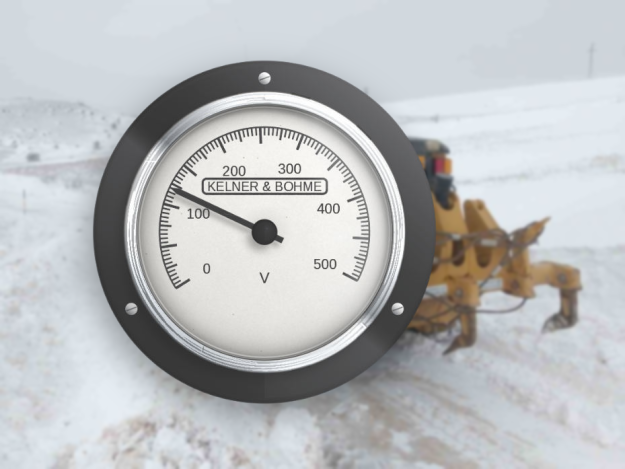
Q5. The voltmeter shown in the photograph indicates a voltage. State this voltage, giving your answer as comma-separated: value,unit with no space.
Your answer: 120,V
